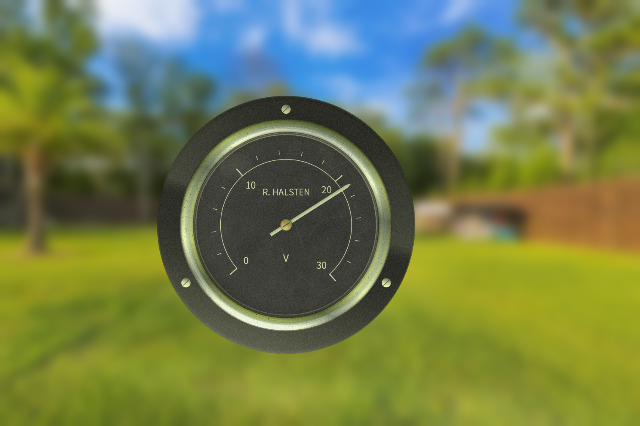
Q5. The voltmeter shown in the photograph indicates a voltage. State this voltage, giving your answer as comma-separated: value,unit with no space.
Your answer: 21,V
